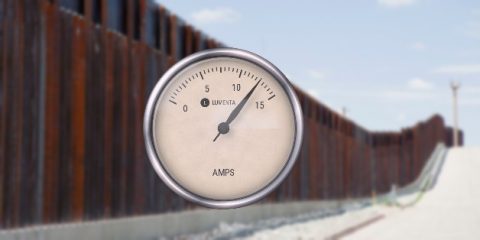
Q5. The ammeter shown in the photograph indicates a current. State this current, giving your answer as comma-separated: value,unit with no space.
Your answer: 12.5,A
